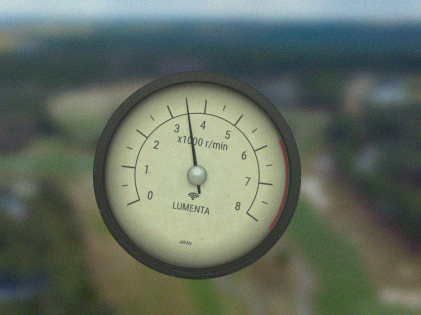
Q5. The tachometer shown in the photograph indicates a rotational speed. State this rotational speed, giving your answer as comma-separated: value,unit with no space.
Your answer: 3500,rpm
